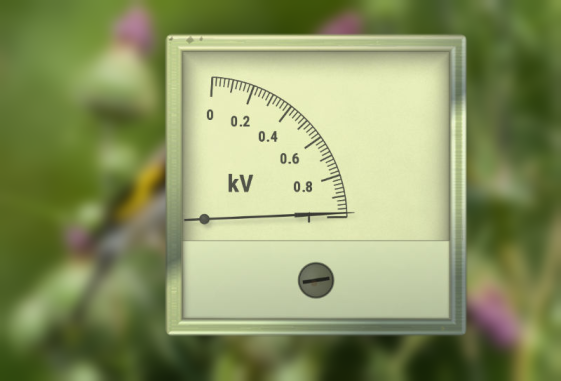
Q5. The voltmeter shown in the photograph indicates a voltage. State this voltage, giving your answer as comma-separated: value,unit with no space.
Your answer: 0.98,kV
